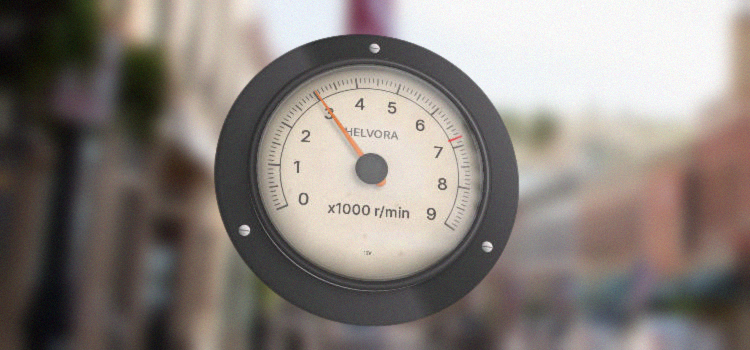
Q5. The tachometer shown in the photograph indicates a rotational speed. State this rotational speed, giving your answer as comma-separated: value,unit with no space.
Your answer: 3000,rpm
